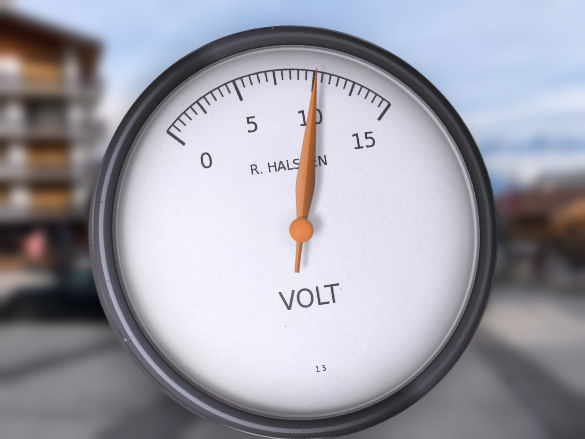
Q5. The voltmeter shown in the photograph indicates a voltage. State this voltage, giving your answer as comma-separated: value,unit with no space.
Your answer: 10,V
